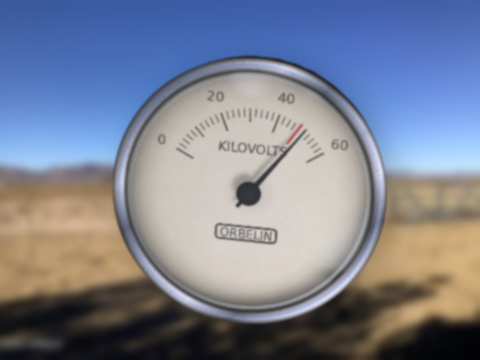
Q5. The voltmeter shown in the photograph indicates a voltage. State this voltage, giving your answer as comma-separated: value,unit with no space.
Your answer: 50,kV
